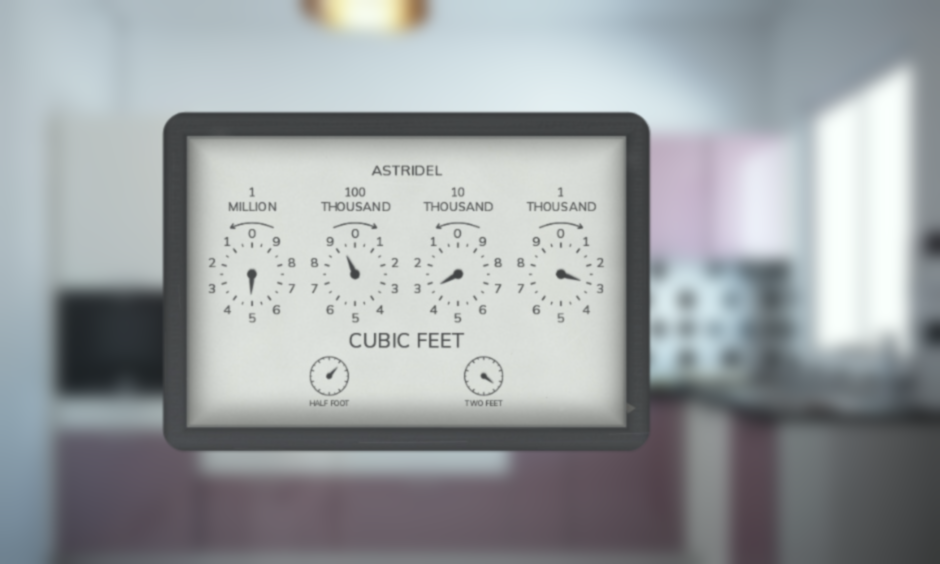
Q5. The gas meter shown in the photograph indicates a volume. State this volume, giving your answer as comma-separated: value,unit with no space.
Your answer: 493300,ft³
